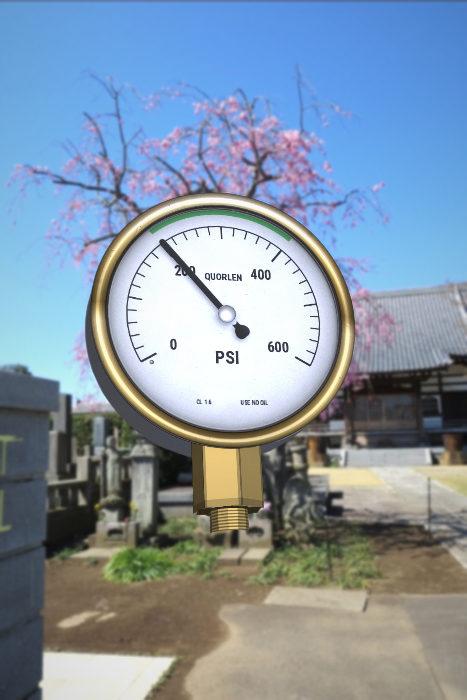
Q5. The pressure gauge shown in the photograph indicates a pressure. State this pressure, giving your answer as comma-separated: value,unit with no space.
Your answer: 200,psi
